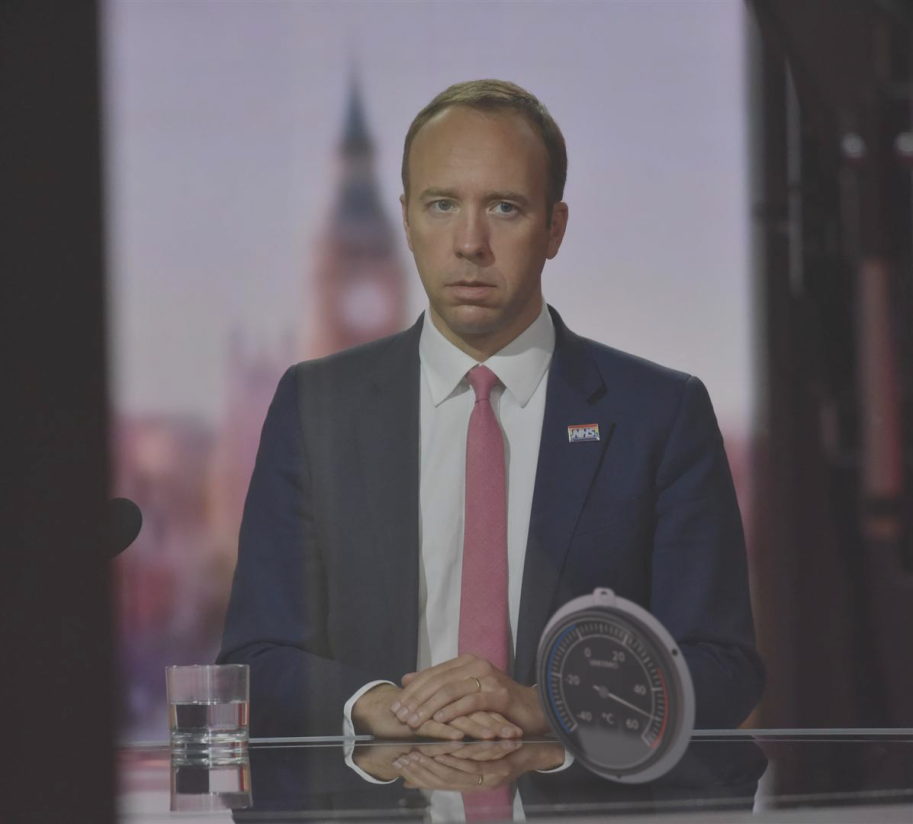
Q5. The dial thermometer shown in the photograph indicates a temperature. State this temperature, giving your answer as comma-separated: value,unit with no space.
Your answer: 50,°C
